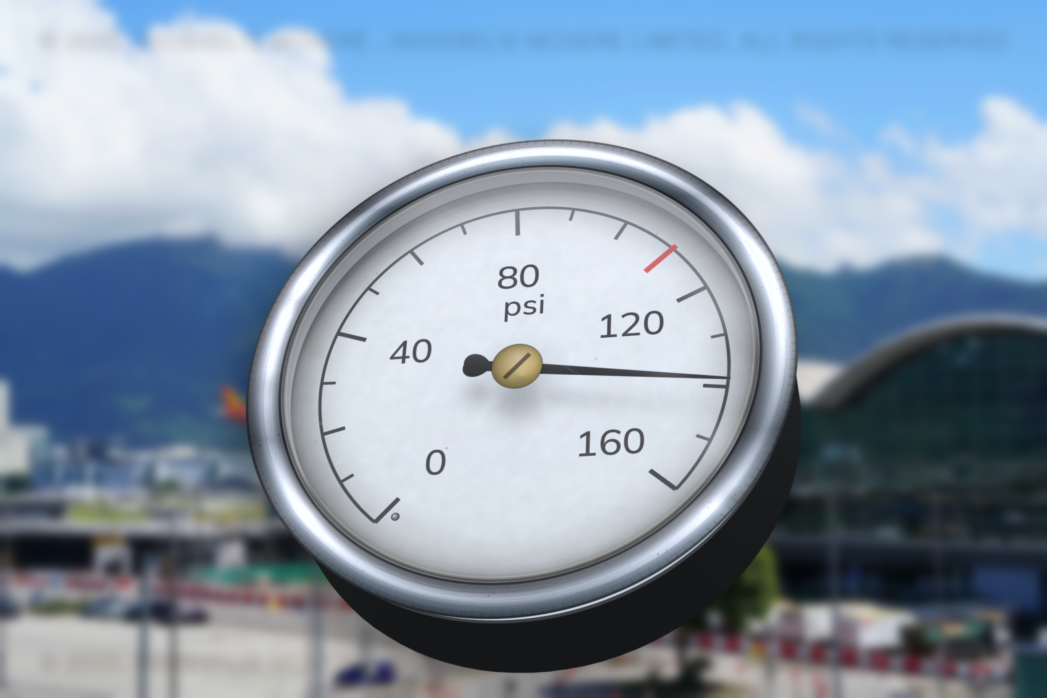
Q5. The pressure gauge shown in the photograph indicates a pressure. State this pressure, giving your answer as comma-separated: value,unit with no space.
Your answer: 140,psi
